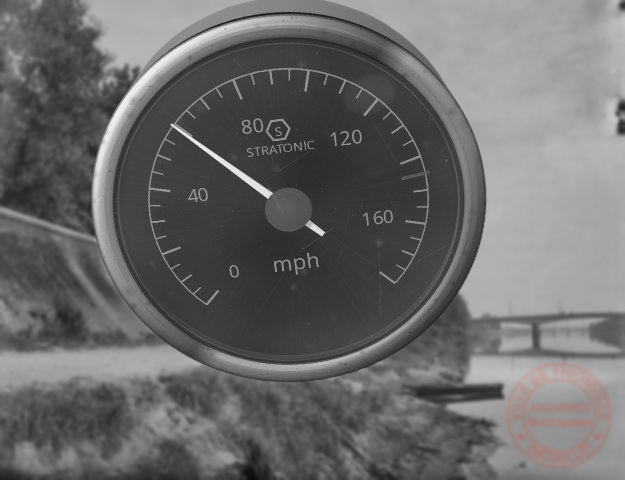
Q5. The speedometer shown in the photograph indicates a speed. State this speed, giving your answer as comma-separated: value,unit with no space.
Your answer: 60,mph
